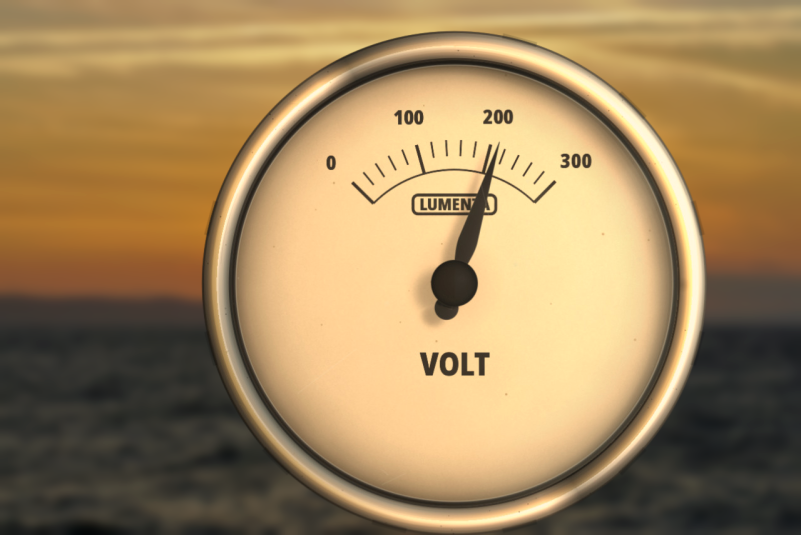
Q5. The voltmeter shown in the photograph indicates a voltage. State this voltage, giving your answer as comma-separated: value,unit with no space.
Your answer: 210,V
